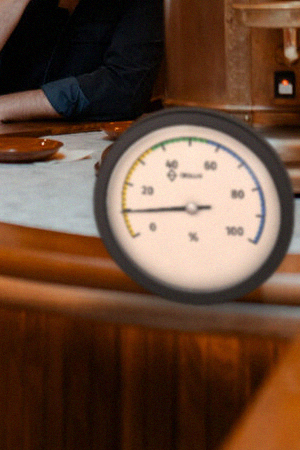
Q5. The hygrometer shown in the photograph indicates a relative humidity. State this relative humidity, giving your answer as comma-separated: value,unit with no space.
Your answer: 10,%
